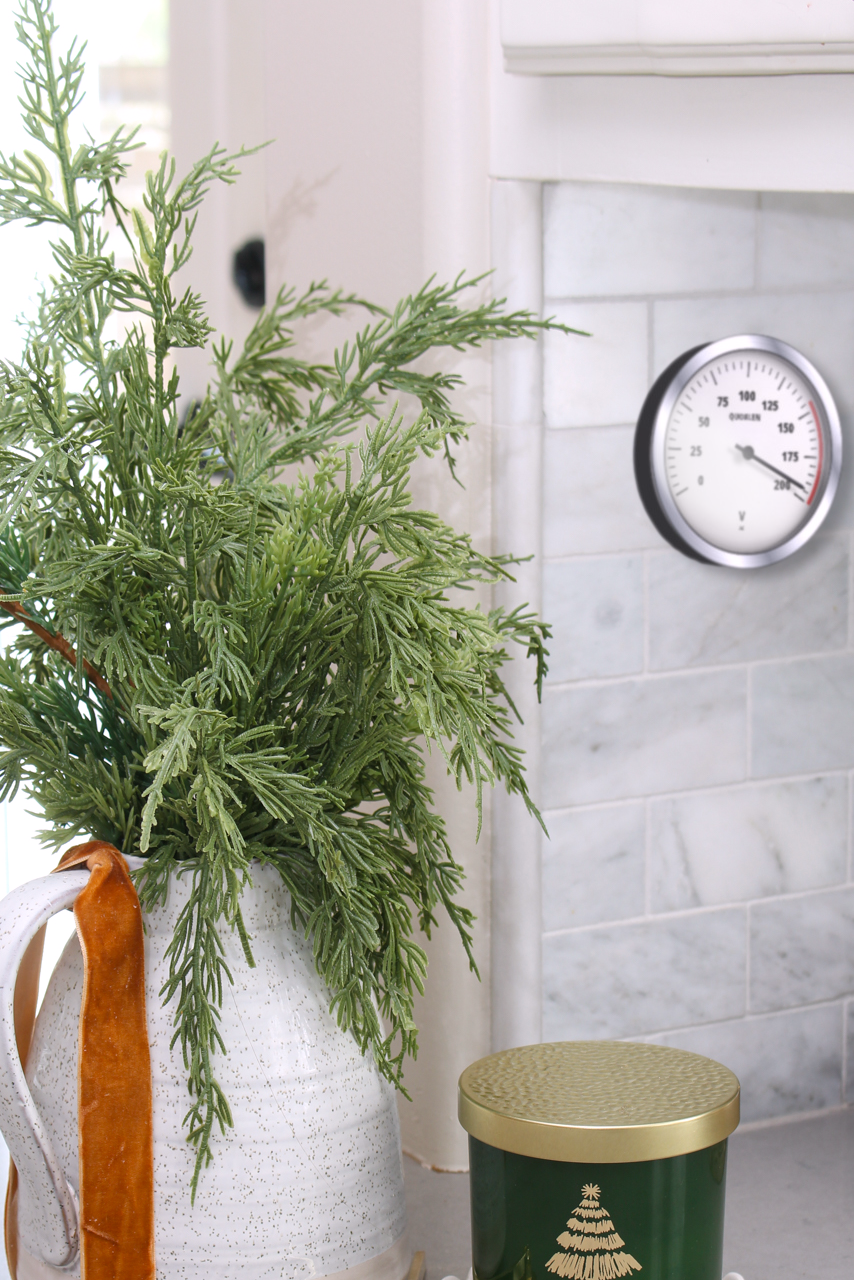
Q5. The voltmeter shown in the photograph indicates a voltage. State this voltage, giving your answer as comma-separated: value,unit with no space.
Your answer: 195,V
